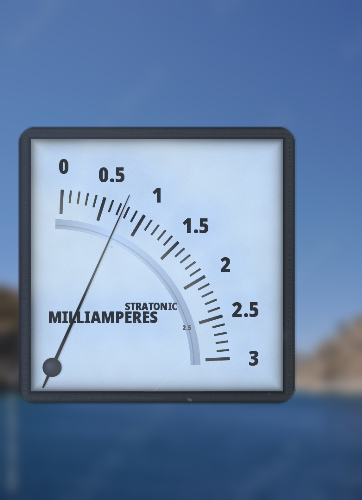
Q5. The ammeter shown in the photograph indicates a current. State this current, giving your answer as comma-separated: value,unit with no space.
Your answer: 0.75,mA
